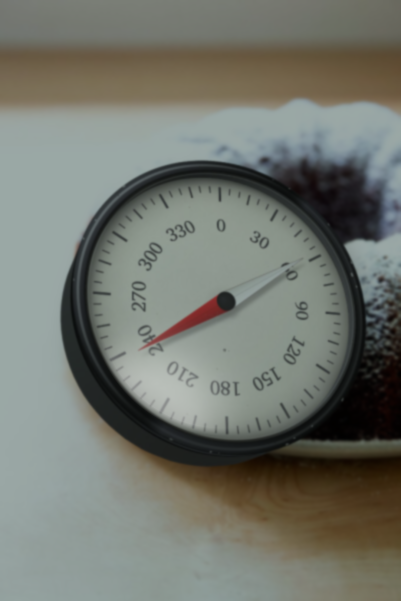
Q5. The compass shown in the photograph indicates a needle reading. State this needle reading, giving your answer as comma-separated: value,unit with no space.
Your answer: 237.5,°
